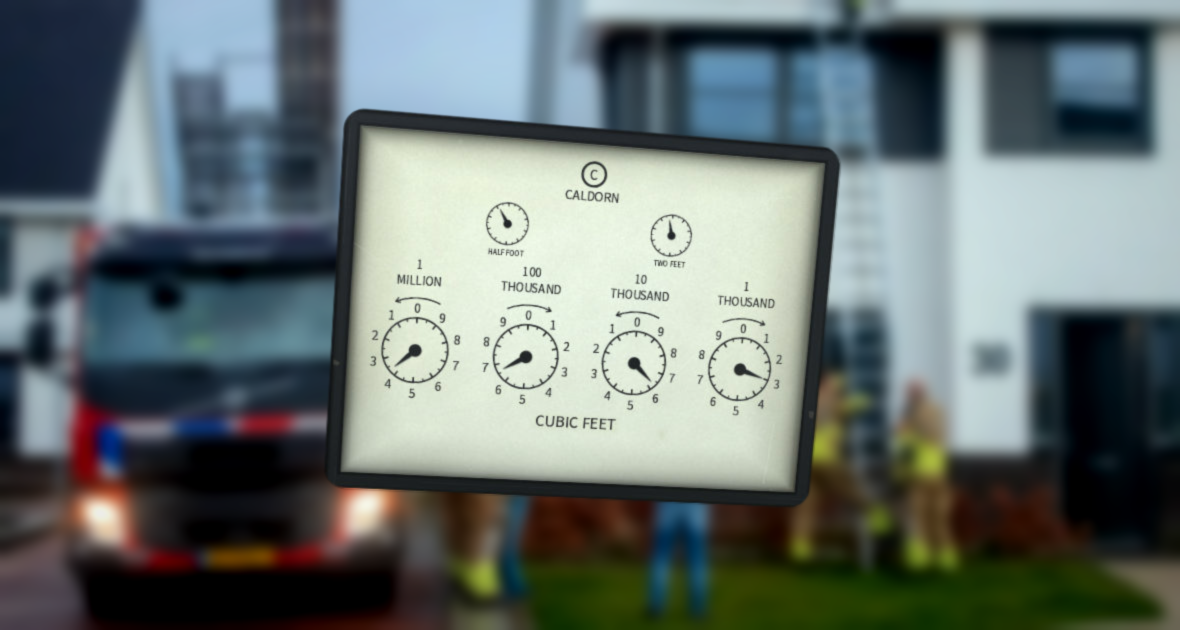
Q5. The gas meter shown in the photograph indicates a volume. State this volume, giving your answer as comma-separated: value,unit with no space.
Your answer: 366300,ft³
